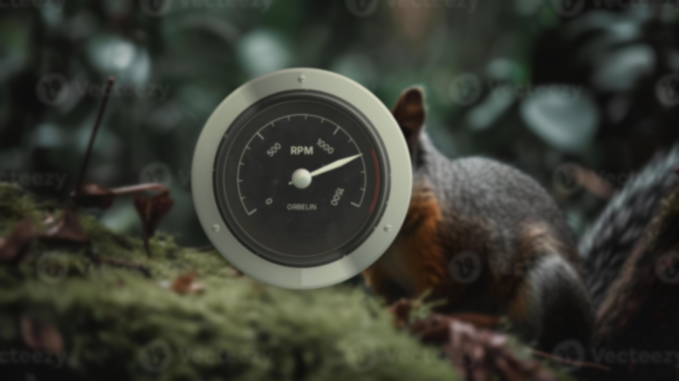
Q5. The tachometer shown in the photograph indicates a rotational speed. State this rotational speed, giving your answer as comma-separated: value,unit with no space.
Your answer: 1200,rpm
